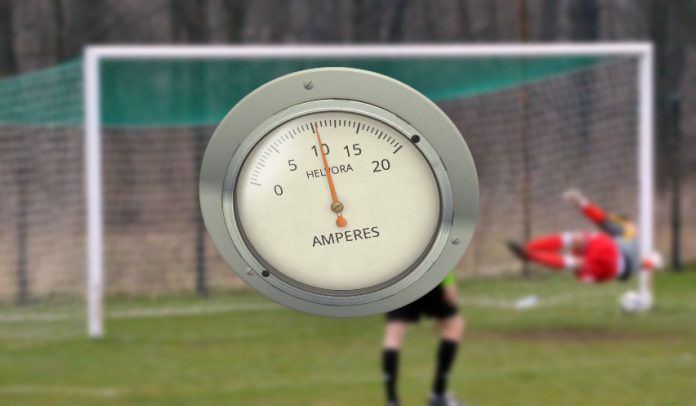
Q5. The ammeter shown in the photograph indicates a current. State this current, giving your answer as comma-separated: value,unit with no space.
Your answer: 10.5,A
